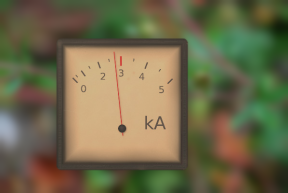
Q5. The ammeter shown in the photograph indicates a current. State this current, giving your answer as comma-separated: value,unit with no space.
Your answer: 2.75,kA
